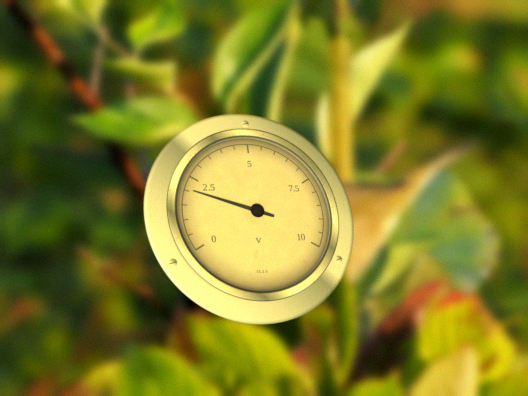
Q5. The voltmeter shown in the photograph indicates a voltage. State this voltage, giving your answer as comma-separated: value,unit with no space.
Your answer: 2,V
